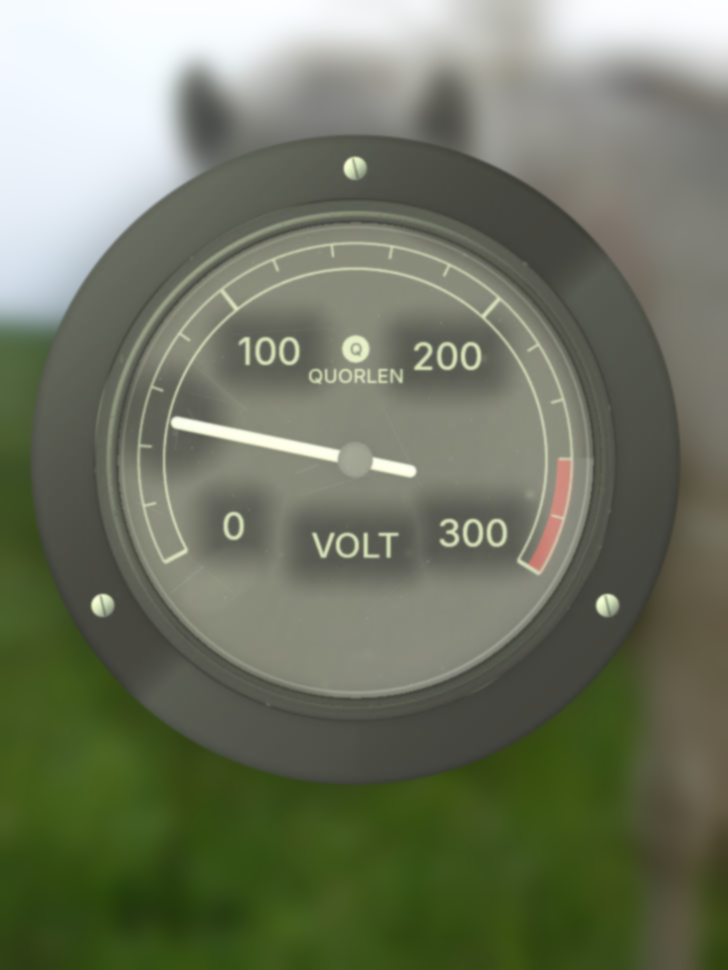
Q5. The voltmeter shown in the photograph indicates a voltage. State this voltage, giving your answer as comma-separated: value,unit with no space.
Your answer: 50,V
